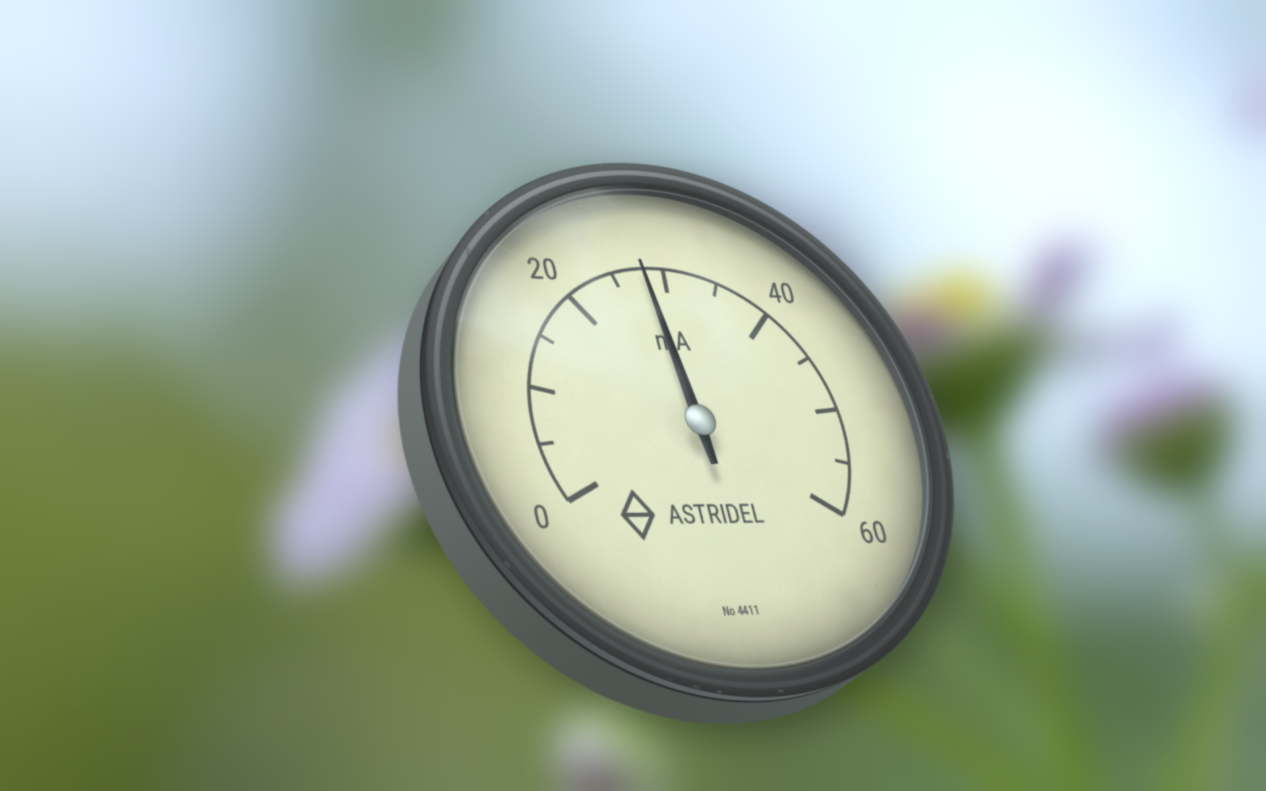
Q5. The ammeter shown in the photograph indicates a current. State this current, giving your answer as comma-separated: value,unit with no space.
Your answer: 27.5,mA
